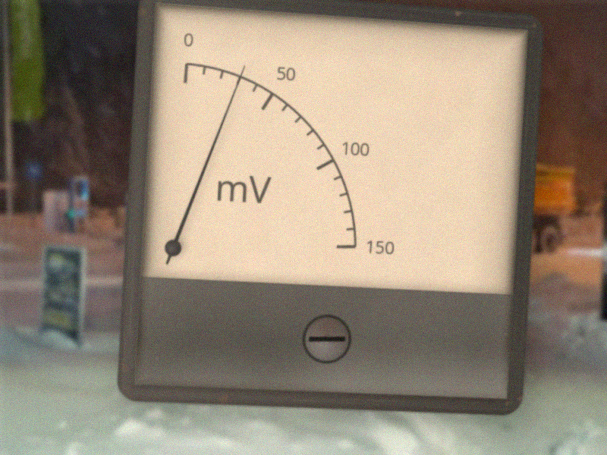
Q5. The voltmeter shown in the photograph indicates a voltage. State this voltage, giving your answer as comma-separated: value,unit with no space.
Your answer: 30,mV
